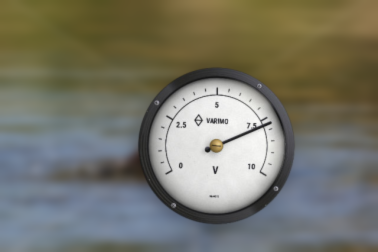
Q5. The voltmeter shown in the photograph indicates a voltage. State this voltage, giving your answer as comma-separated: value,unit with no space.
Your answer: 7.75,V
